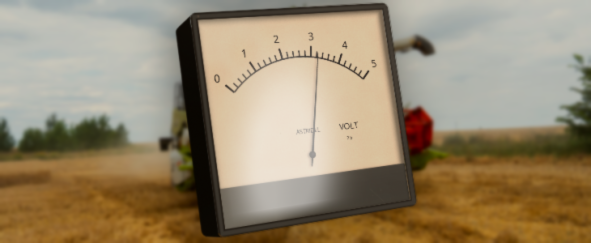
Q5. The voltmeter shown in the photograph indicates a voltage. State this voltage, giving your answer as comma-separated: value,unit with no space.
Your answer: 3.2,V
